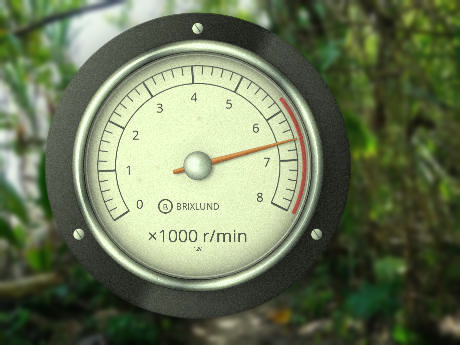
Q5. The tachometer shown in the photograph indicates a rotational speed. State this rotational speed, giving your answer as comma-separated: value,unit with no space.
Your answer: 6600,rpm
